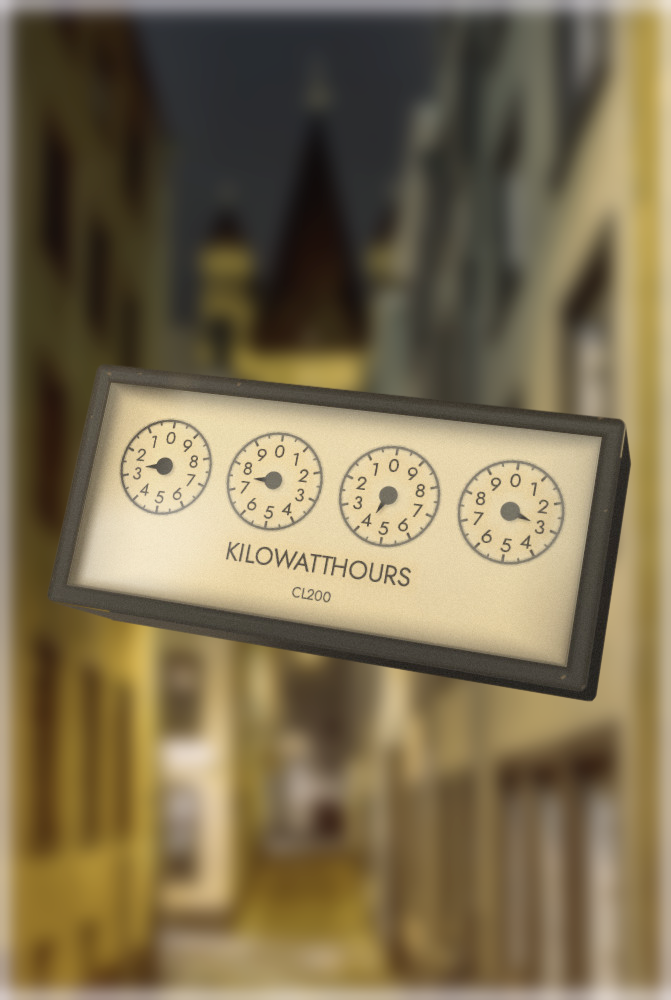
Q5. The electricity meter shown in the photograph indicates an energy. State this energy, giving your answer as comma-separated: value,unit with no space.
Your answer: 2743,kWh
